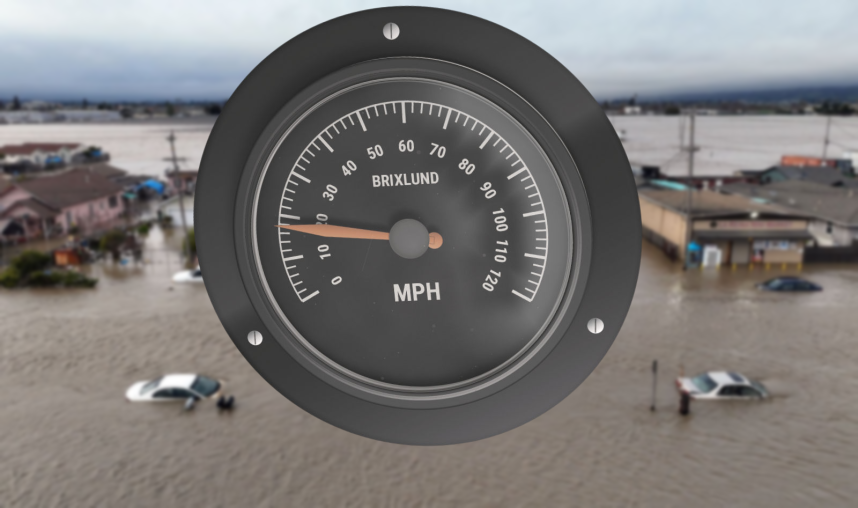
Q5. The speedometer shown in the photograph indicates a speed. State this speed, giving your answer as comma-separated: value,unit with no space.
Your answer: 18,mph
